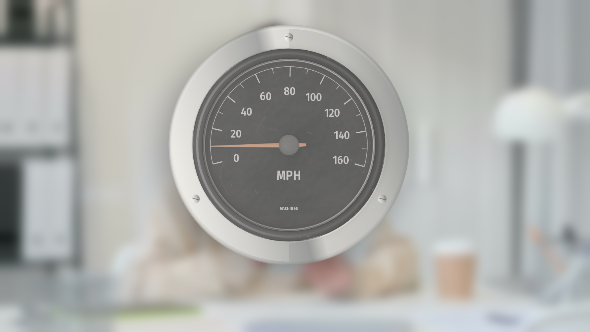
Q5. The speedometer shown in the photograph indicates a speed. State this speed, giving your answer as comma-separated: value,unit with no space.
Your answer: 10,mph
